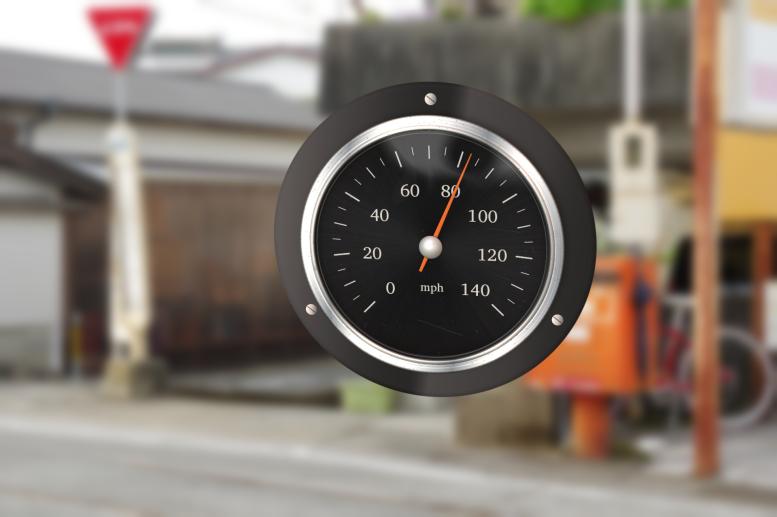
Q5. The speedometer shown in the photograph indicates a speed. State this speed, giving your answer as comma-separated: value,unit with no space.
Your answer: 82.5,mph
